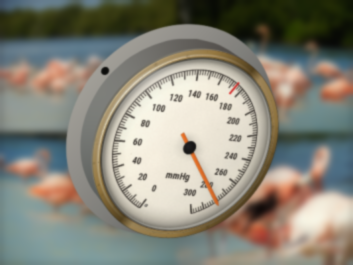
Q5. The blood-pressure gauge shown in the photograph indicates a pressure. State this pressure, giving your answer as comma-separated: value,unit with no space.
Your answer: 280,mmHg
